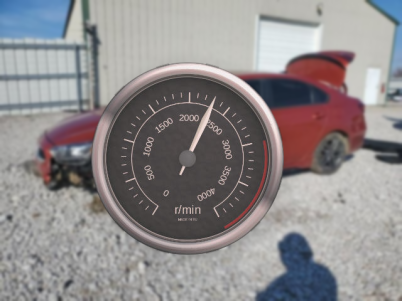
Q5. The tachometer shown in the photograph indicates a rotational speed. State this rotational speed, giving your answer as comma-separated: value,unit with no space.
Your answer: 2300,rpm
